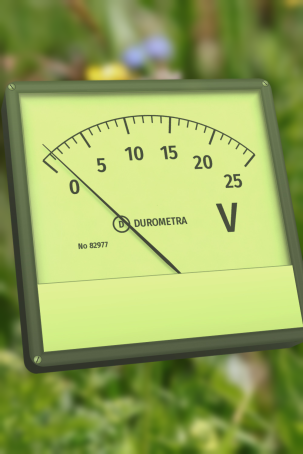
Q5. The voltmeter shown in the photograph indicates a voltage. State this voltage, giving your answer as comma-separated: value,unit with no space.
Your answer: 1,V
